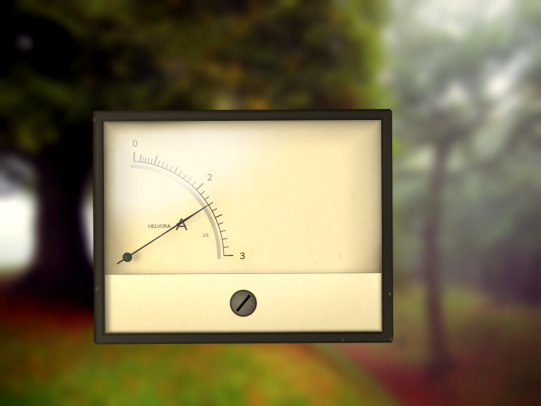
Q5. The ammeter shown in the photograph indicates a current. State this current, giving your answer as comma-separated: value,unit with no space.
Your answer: 2.3,A
